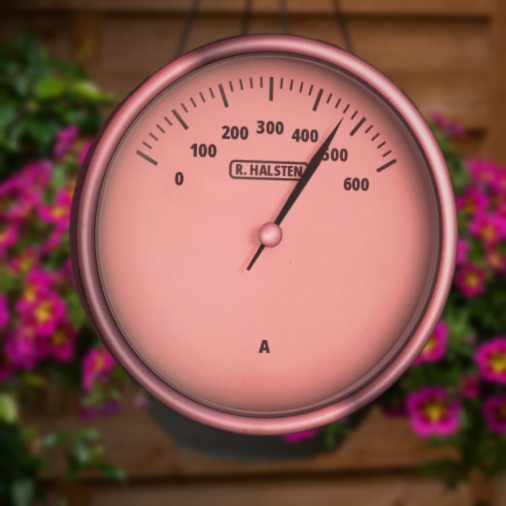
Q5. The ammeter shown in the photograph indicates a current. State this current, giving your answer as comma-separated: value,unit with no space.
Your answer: 460,A
